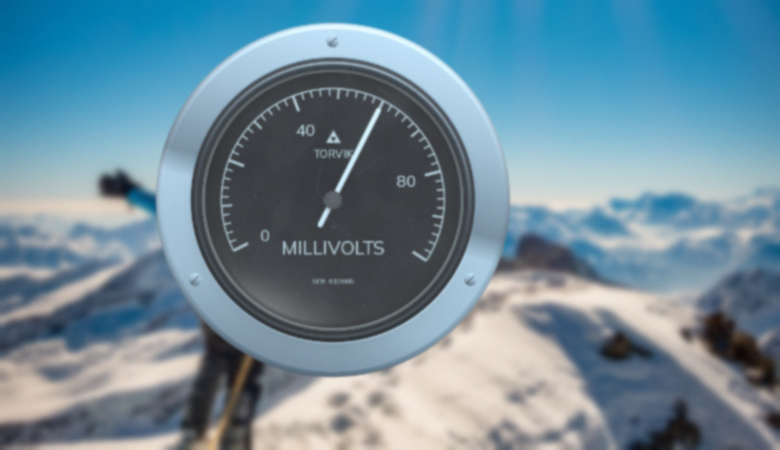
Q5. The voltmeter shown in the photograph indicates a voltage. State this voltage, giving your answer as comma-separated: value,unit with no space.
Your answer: 60,mV
